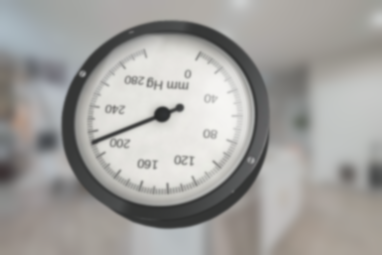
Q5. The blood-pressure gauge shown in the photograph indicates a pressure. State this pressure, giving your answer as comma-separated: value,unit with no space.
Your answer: 210,mmHg
